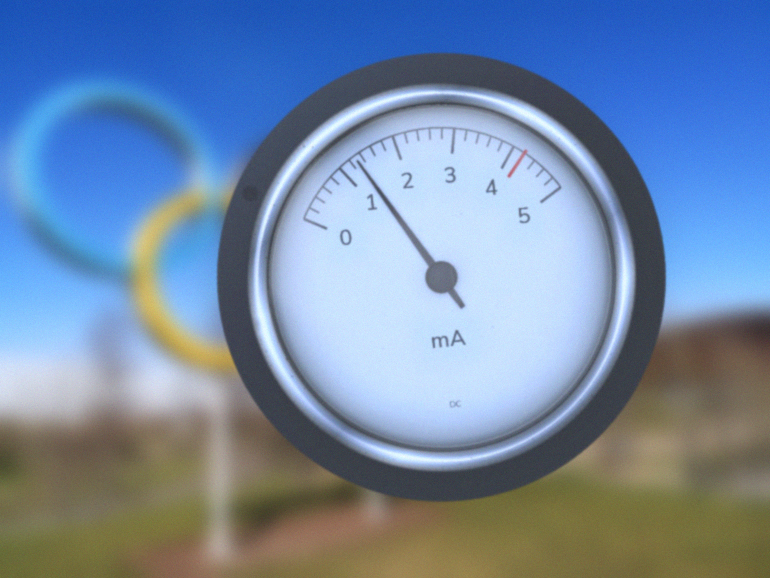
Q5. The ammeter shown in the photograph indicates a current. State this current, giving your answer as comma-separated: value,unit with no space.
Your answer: 1.3,mA
